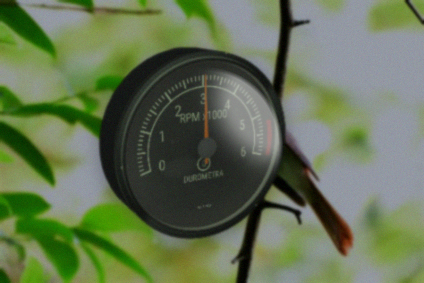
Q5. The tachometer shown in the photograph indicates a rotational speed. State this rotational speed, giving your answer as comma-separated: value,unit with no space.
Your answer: 3000,rpm
